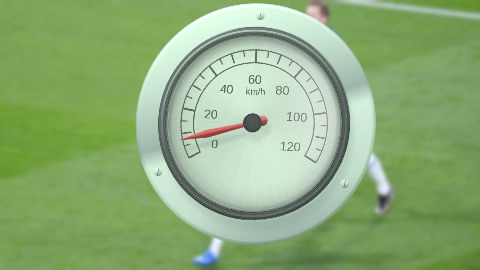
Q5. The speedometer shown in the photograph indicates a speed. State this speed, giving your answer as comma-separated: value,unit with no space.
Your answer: 7.5,km/h
